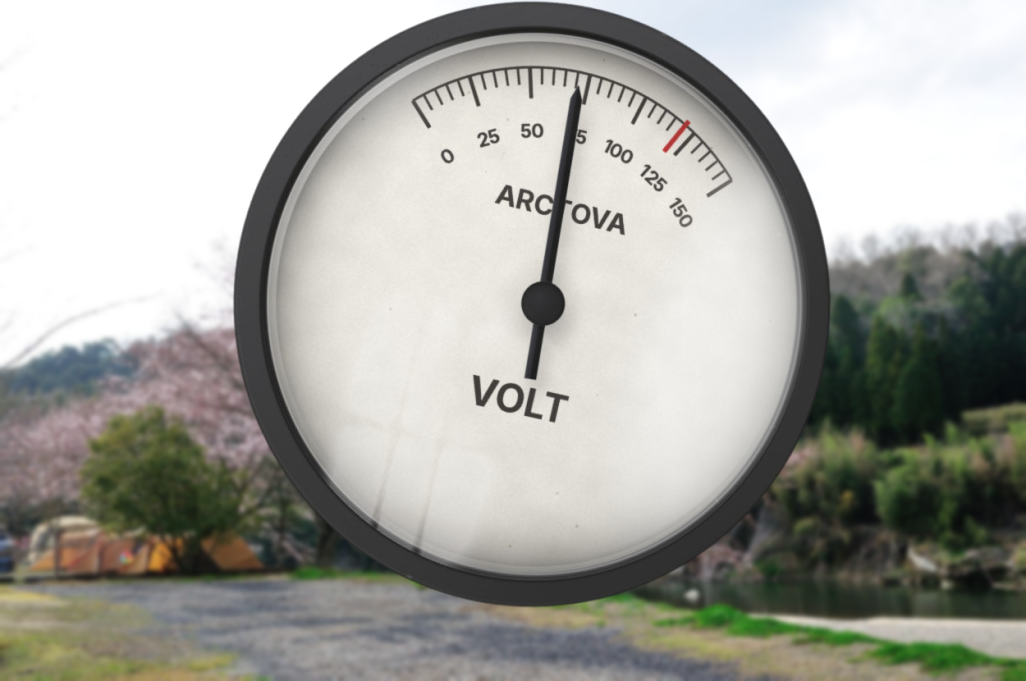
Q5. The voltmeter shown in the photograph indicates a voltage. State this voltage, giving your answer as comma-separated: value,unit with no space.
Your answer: 70,V
